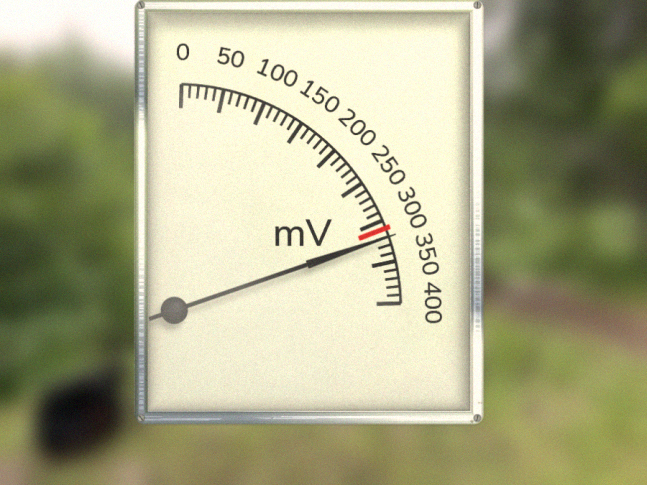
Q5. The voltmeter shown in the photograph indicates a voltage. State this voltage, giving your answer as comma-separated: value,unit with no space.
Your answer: 320,mV
